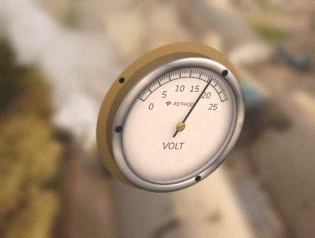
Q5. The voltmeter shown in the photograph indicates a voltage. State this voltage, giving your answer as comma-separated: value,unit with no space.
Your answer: 17.5,V
